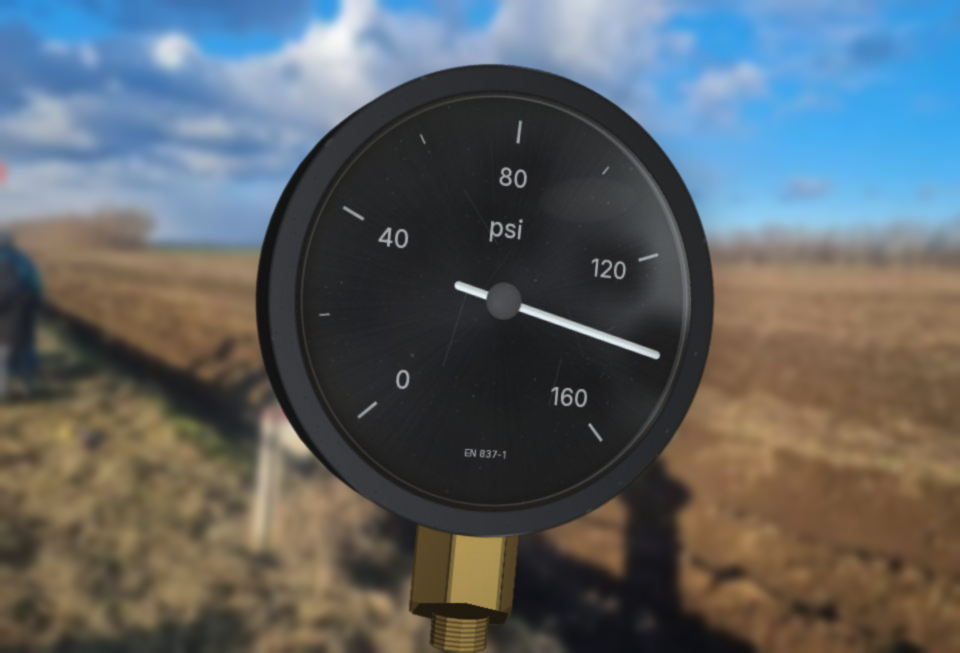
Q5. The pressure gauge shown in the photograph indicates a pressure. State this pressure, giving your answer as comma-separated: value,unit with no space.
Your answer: 140,psi
